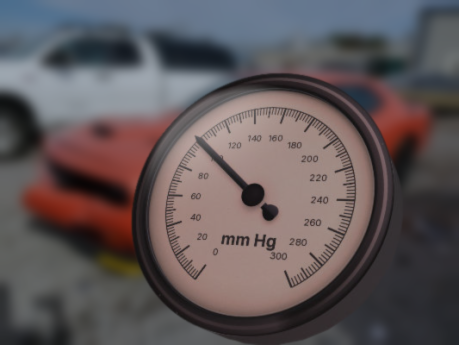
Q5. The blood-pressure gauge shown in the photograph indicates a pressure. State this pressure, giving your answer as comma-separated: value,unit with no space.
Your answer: 100,mmHg
